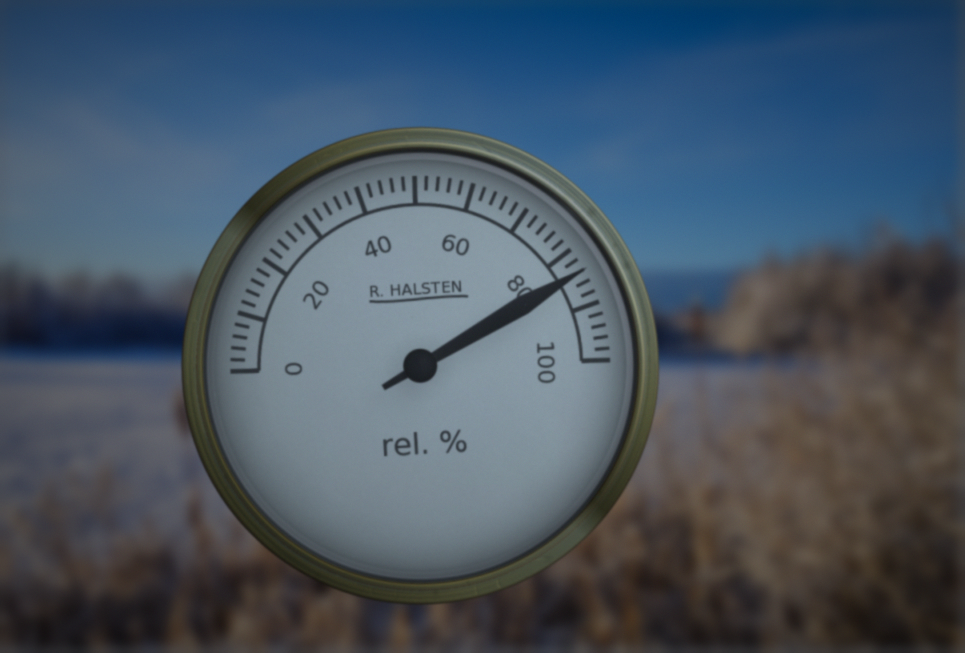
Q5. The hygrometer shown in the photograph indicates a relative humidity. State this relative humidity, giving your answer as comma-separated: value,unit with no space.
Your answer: 84,%
